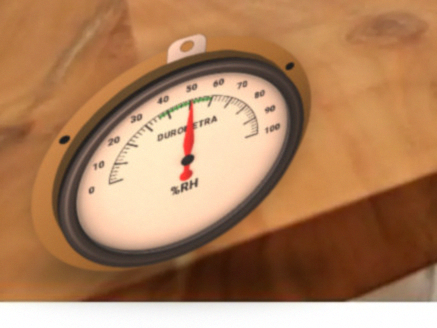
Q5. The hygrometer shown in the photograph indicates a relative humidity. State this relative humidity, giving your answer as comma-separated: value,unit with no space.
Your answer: 50,%
